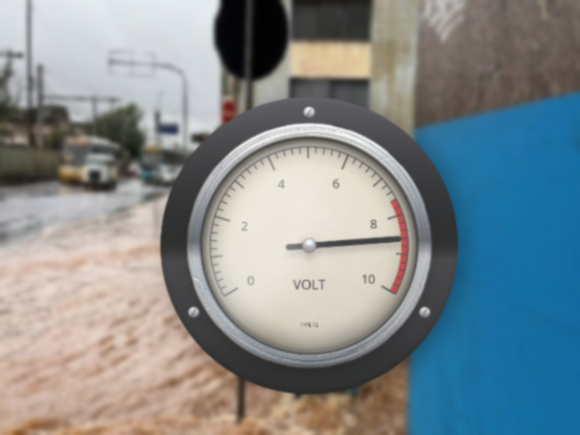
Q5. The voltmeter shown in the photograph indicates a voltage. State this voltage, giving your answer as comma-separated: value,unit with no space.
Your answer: 8.6,V
